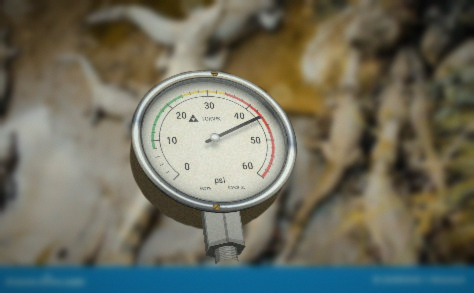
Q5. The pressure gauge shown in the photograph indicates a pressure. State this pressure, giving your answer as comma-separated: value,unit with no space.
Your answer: 44,psi
